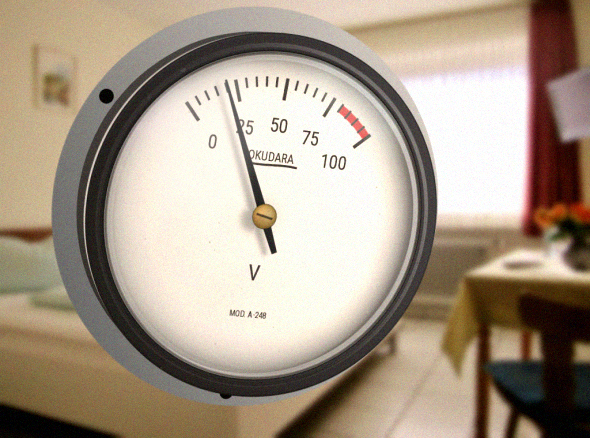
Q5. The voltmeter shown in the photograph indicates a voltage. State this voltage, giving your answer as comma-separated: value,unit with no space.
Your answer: 20,V
